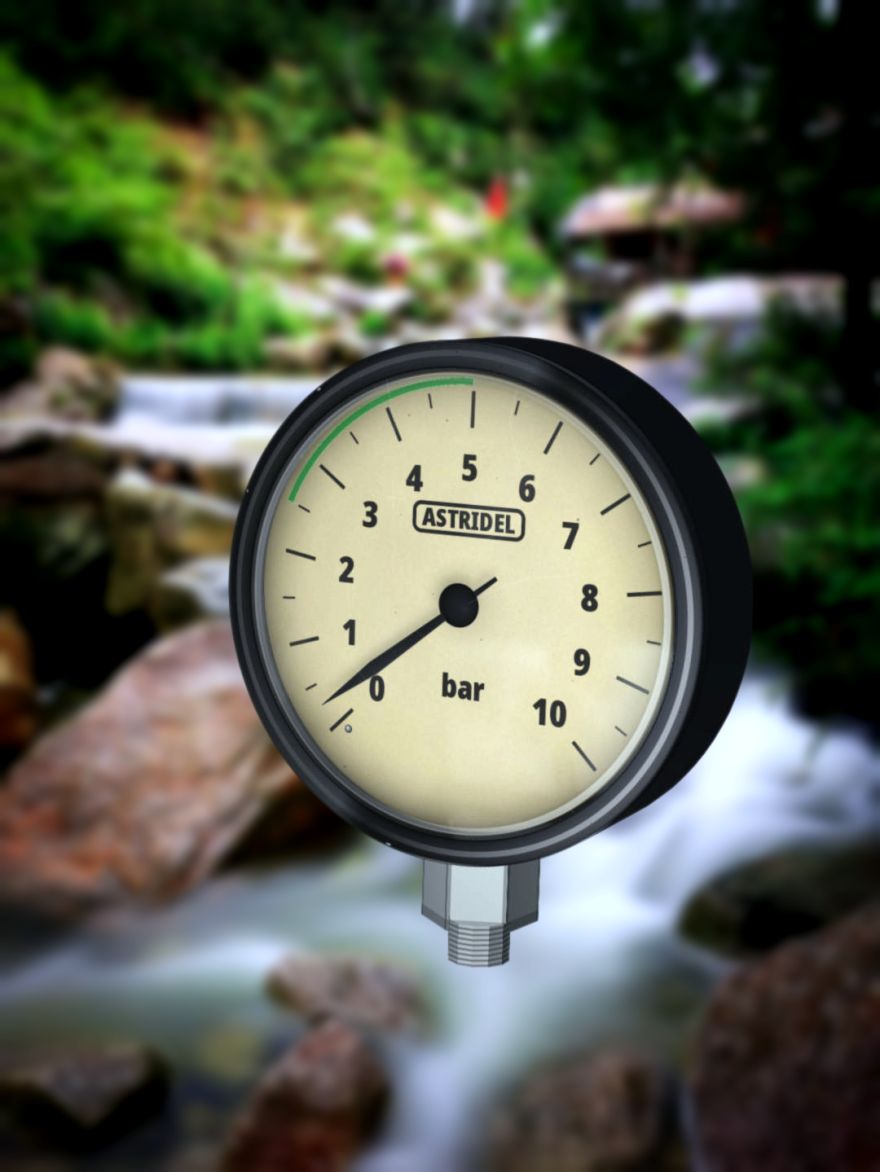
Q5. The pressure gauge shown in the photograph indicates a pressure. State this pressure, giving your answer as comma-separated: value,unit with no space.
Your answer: 0.25,bar
